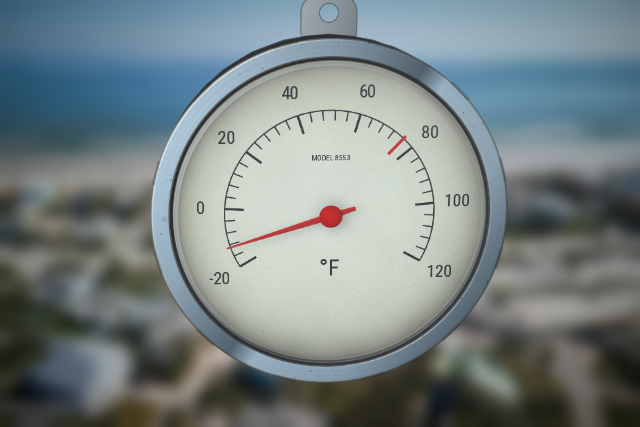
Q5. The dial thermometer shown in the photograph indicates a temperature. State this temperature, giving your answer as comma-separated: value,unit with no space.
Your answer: -12,°F
